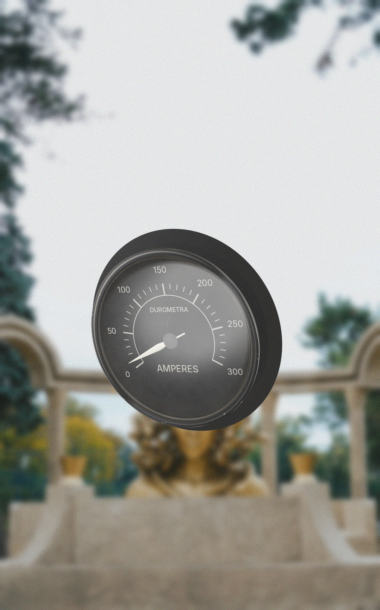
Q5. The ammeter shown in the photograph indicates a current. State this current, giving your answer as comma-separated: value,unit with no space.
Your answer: 10,A
